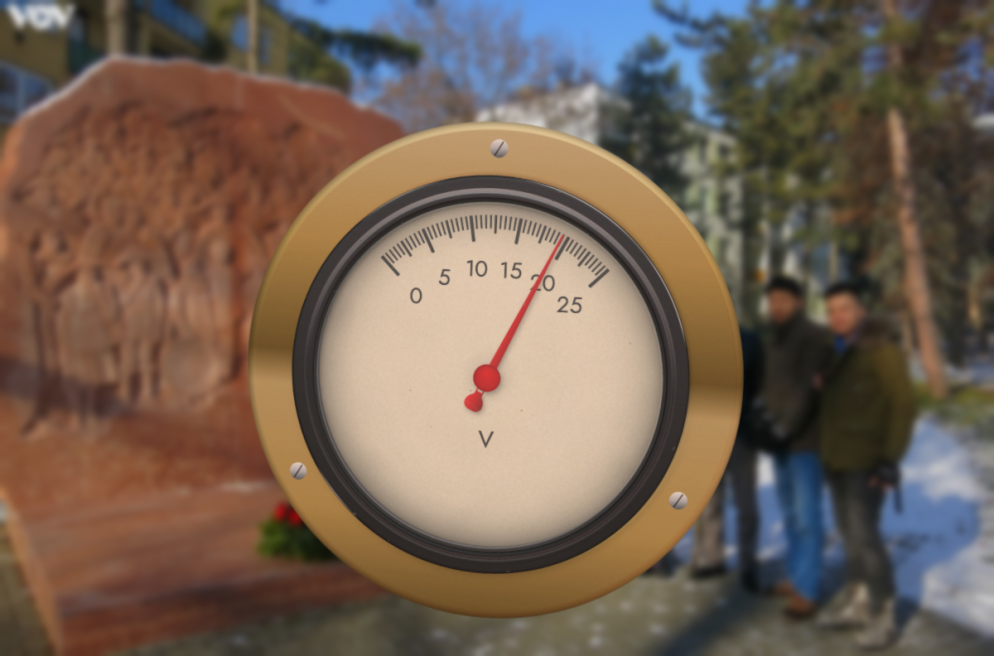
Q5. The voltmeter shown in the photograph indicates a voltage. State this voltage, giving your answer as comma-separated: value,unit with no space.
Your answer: 19.5,V
